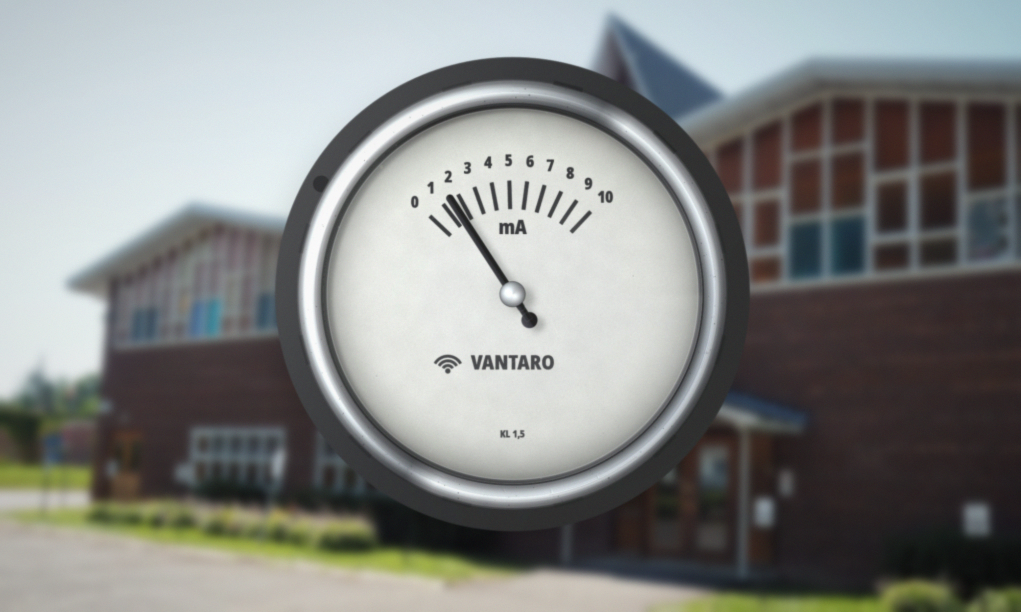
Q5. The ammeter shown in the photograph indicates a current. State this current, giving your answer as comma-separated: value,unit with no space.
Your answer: 1.5,mA
